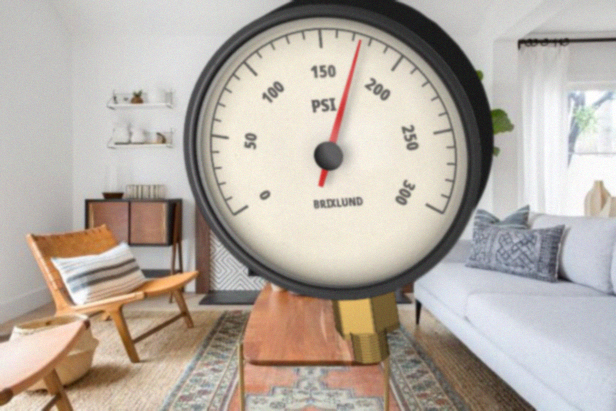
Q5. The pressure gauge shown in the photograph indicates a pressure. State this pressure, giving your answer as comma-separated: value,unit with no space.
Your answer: 175,psi
